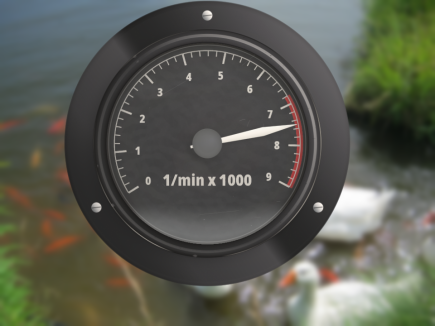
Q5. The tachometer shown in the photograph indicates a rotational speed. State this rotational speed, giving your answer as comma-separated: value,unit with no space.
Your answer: 7500,rpm
